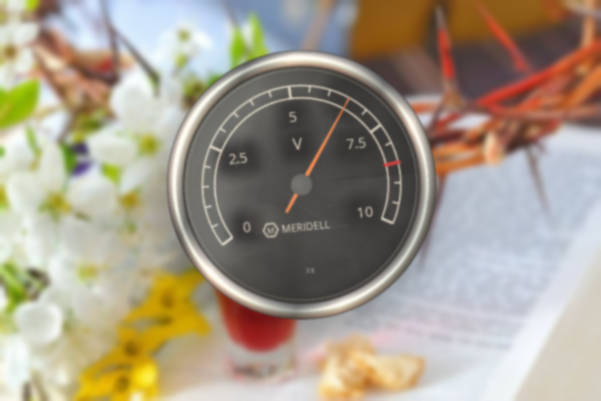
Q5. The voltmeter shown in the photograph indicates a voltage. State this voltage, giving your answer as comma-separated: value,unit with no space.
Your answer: 6.5,V
